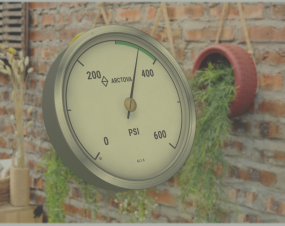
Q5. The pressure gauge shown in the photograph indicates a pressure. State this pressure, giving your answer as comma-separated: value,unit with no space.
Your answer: 350,psi
